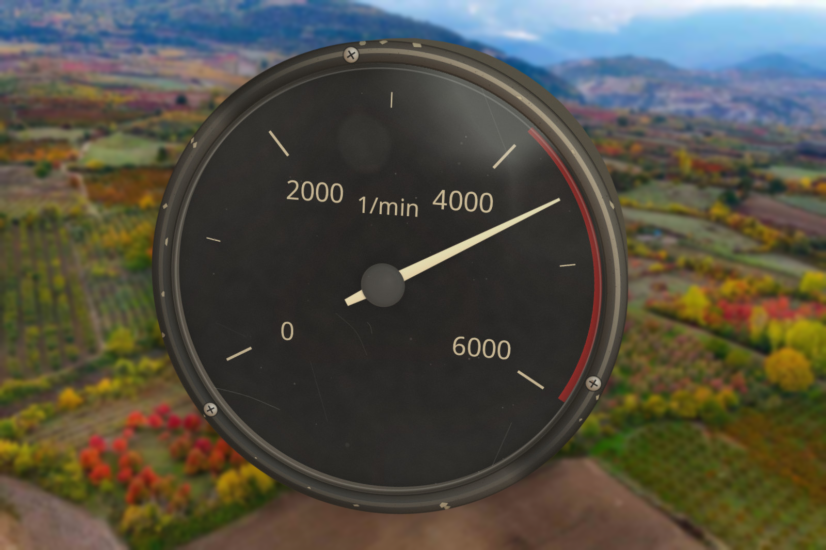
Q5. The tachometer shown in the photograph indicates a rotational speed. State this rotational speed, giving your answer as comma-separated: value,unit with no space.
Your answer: 4500,rpm
